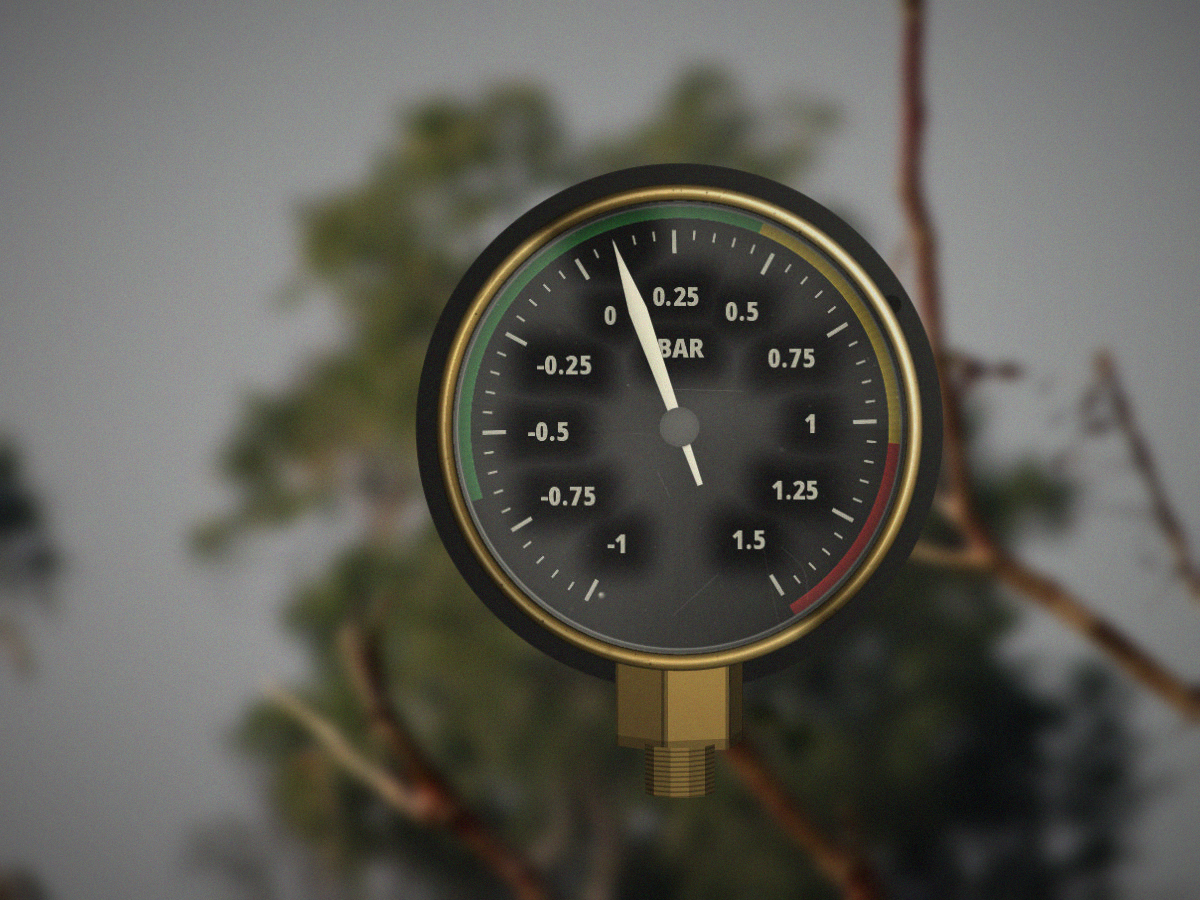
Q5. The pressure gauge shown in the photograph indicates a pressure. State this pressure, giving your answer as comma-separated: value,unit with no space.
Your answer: 0.1,bar
